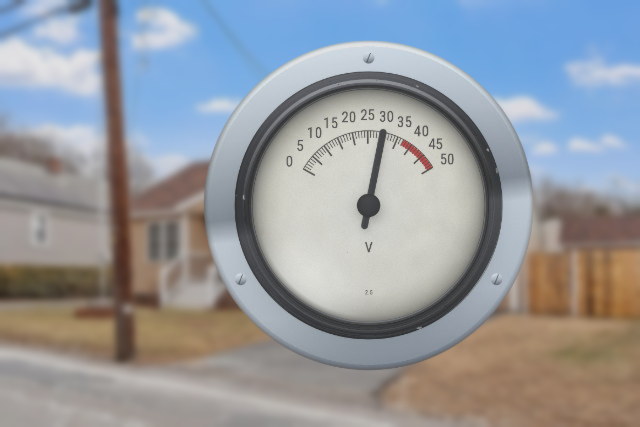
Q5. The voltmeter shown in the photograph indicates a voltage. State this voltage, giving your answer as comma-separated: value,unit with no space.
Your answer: 30,V
